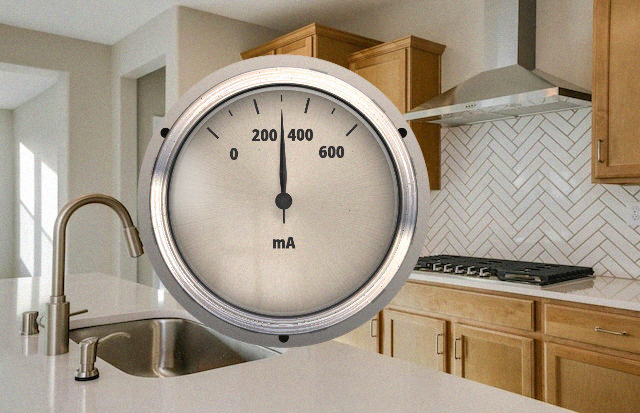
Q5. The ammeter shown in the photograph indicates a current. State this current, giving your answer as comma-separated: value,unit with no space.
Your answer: 300,mA
